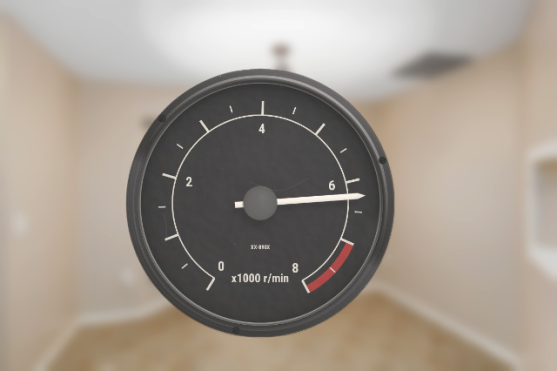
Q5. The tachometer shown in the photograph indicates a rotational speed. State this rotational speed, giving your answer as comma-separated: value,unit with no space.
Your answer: 6250,rpm
